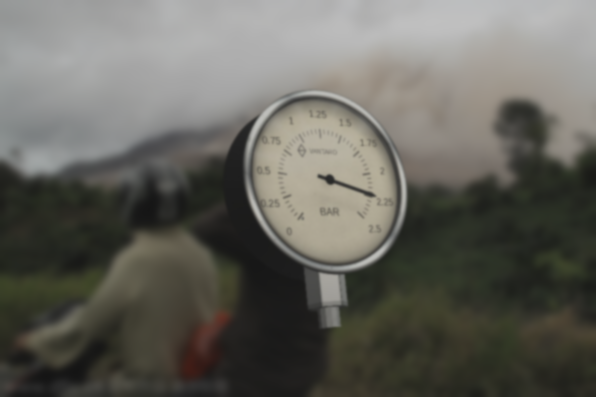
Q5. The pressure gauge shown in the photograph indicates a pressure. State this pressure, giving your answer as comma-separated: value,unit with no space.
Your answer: 2.25,bar
